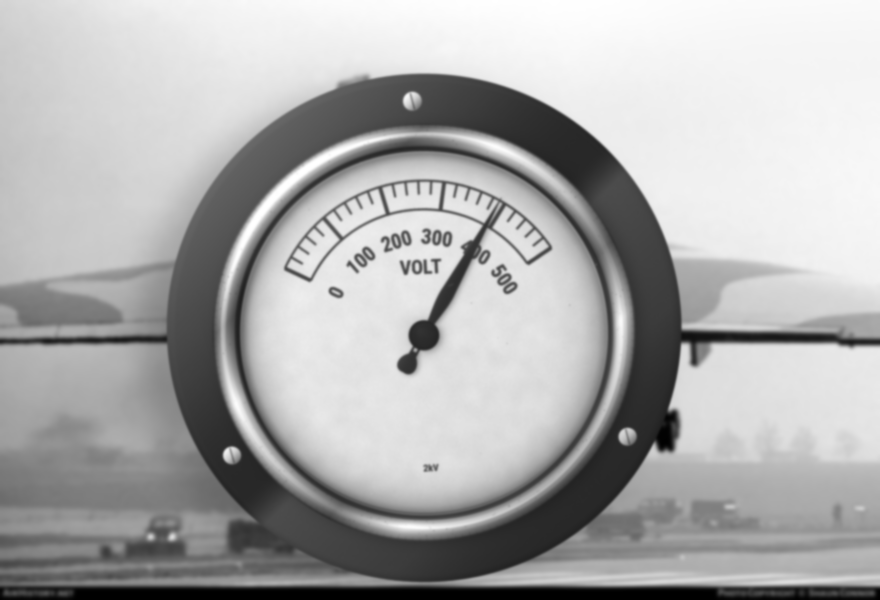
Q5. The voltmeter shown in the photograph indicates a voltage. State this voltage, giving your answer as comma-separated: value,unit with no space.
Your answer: 390,V
